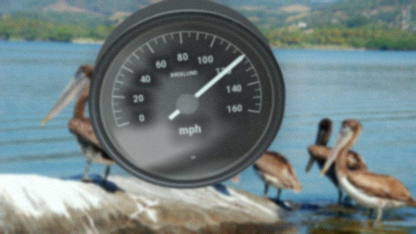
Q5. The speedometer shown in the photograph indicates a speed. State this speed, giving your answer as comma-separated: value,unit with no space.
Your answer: 120,mph
